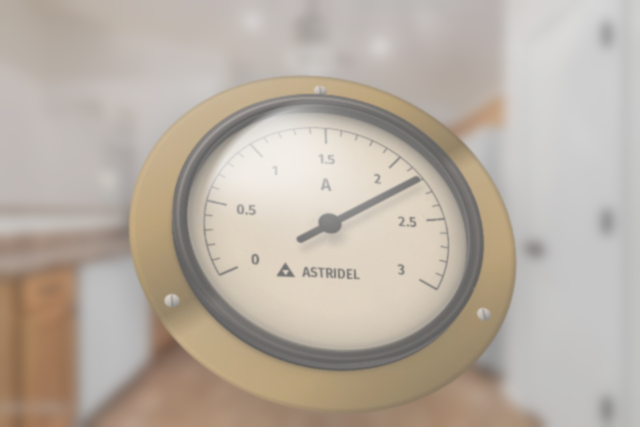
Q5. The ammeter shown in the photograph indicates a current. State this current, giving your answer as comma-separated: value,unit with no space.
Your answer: 2.2,A
